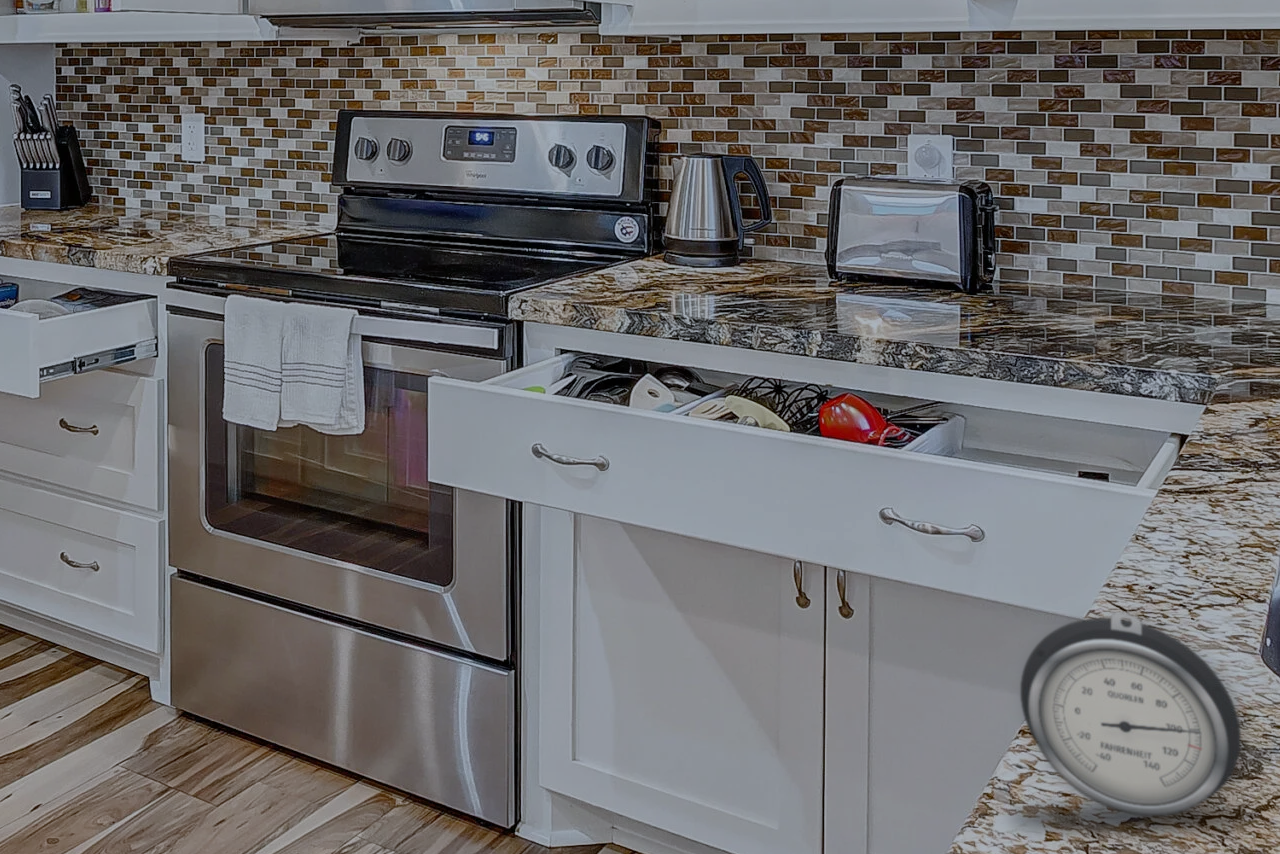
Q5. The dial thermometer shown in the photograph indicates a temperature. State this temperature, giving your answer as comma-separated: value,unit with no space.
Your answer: 100,°F
